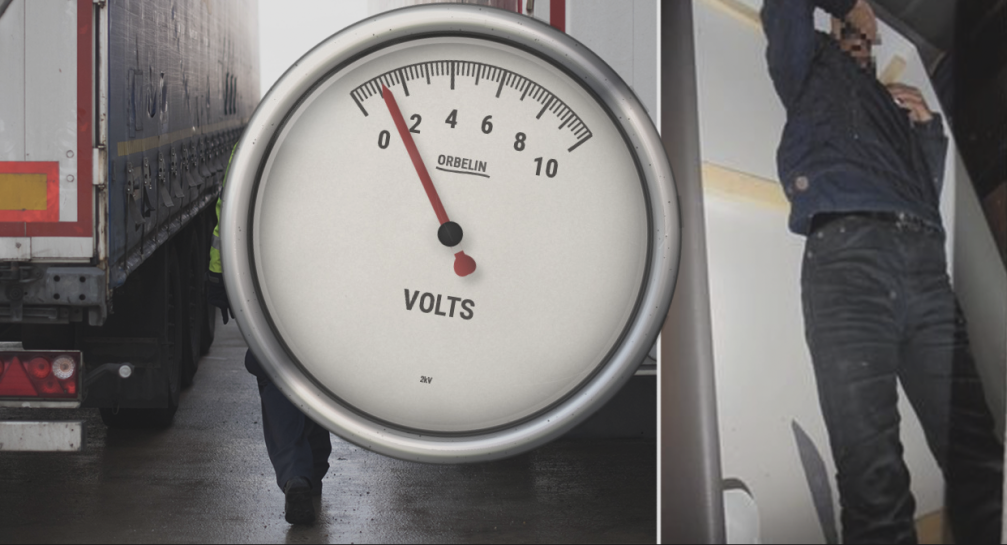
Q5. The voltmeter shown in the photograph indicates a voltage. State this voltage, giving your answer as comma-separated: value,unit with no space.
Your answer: 1.2,V
